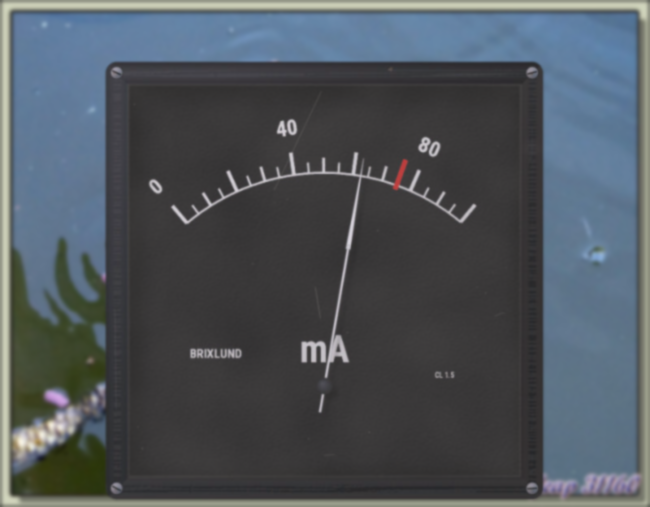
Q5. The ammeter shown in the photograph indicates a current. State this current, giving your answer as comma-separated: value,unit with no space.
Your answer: 62.5,mA
